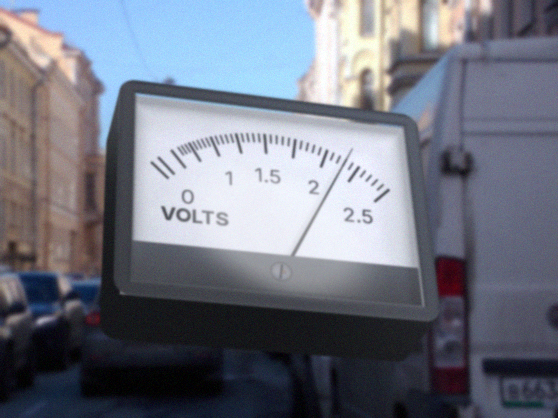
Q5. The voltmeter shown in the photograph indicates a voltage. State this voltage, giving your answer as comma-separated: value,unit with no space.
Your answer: 2.15,V
